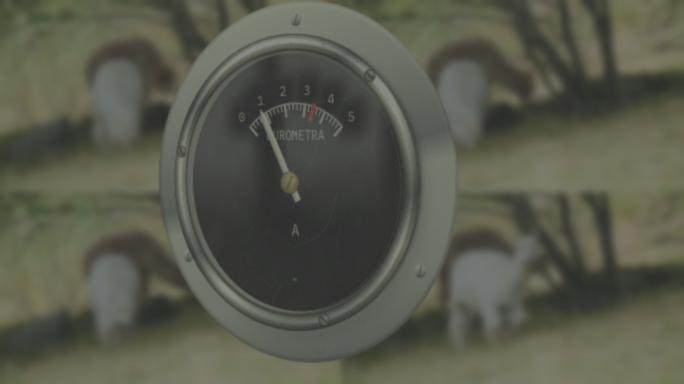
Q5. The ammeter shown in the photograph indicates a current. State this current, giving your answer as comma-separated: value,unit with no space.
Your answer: 1,A
